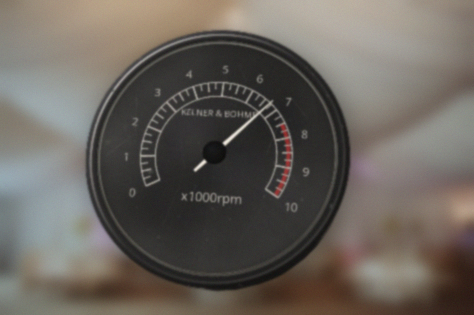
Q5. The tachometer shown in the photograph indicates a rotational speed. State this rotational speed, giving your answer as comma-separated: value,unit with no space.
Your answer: 6750,rpm
